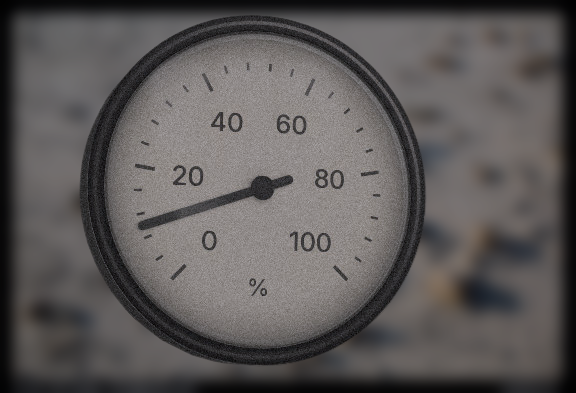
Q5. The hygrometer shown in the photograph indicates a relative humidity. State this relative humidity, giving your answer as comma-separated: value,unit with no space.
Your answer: 10,%
